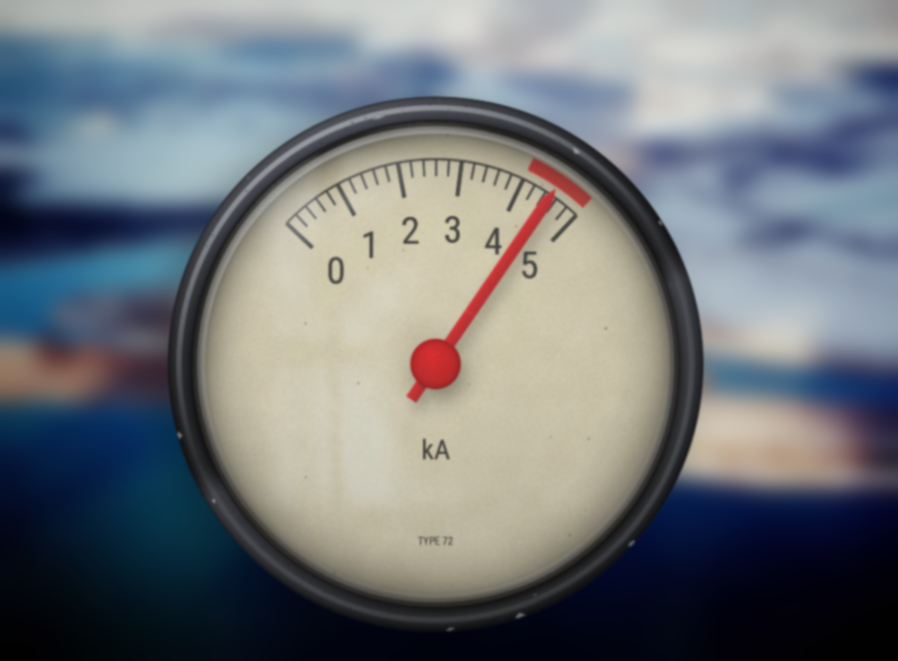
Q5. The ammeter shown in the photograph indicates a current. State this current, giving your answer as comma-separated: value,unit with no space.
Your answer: 4.5,kA
